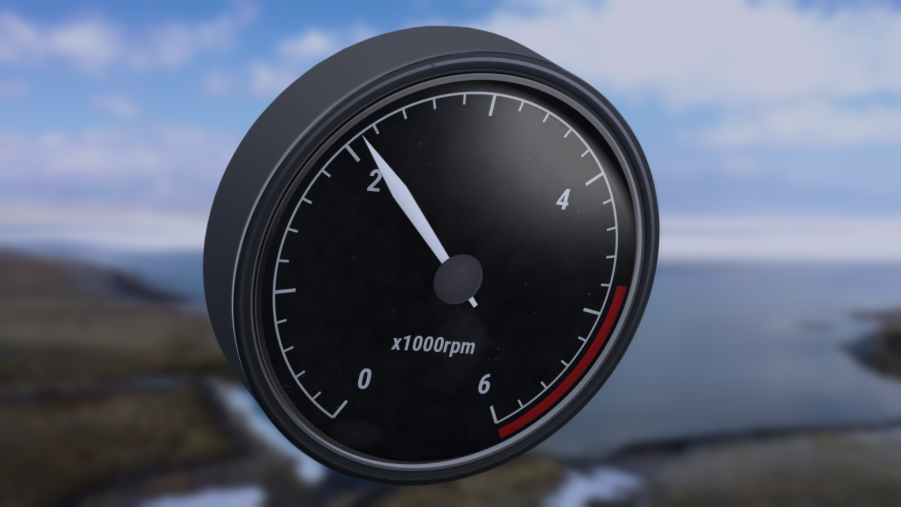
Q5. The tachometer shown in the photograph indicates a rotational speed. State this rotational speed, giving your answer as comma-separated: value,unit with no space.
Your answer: 2100,rpm
